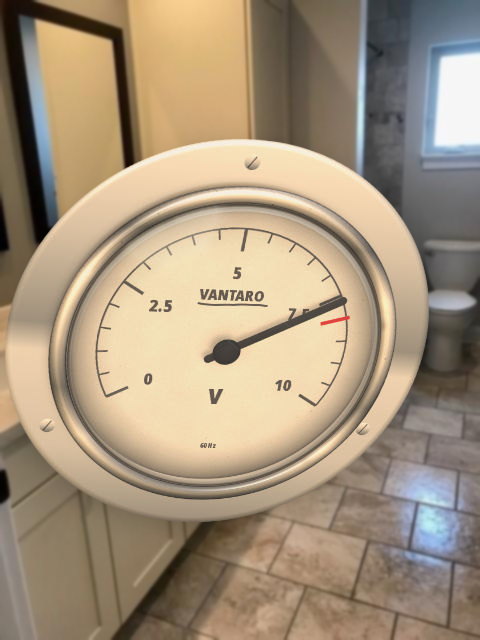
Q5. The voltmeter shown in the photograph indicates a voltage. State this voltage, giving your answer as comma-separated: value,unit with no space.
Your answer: 7.5,V
